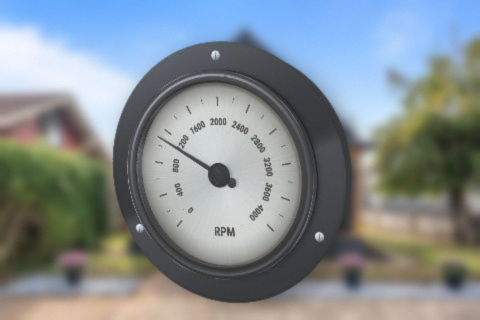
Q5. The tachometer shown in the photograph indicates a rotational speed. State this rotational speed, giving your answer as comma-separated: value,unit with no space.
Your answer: 1100,rpm
